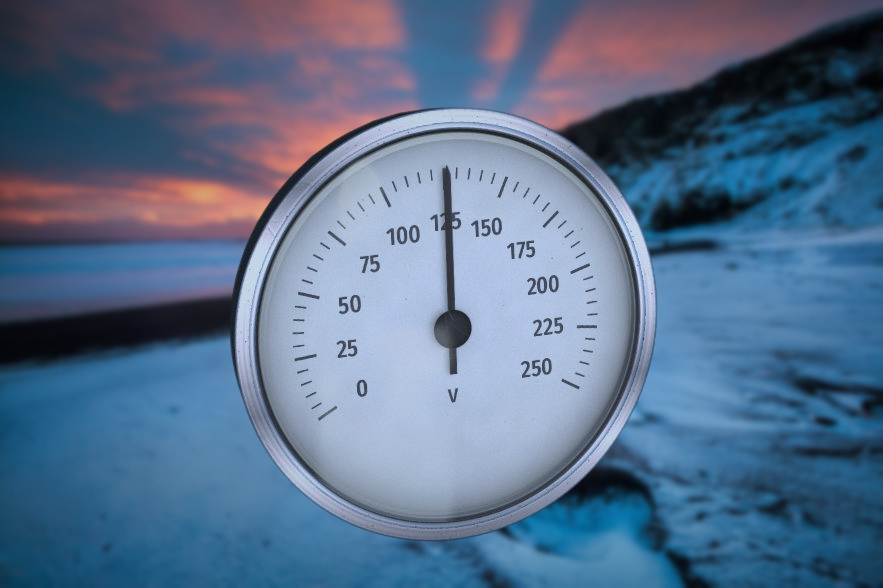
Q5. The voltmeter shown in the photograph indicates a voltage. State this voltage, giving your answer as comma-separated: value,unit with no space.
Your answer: 125,V
